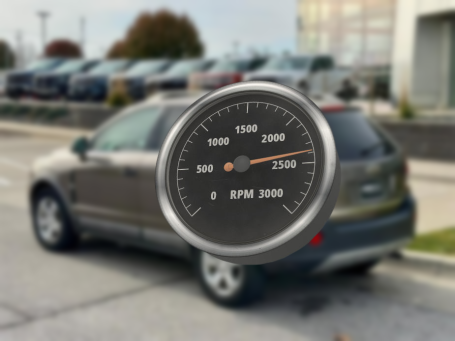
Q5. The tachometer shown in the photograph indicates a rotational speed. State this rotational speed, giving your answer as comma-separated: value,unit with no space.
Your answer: 2400,rpm
